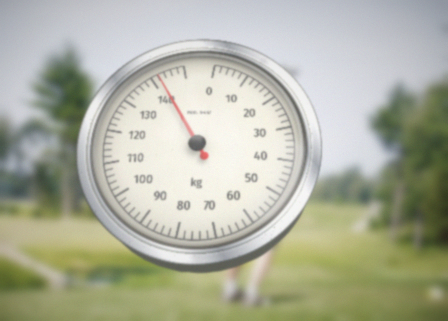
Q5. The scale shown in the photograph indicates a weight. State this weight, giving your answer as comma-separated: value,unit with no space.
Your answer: 142,kg
